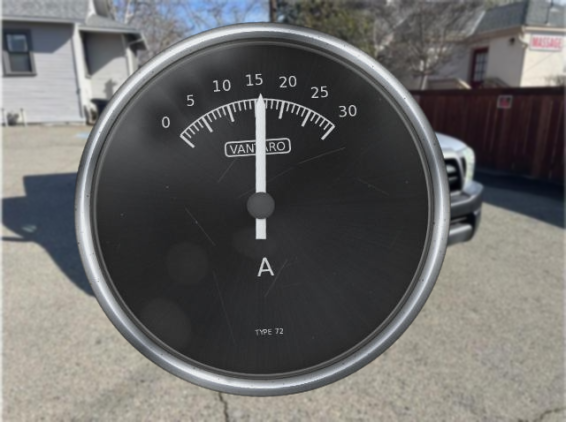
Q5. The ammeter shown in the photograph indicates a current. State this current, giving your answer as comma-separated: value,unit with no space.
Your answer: 16,A
